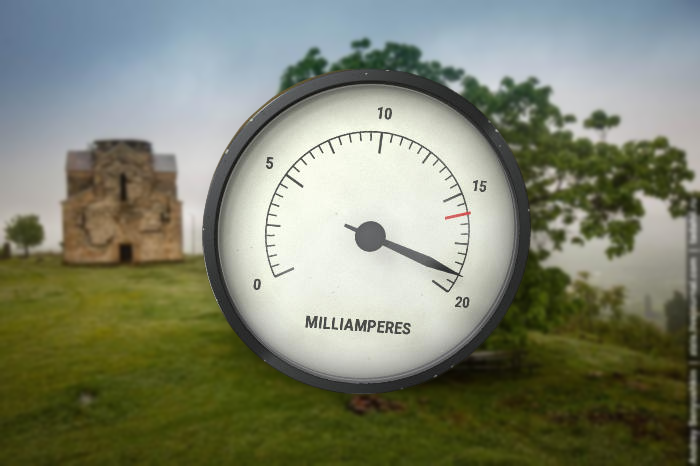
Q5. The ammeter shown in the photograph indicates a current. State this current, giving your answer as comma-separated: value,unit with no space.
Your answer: 19,mA
